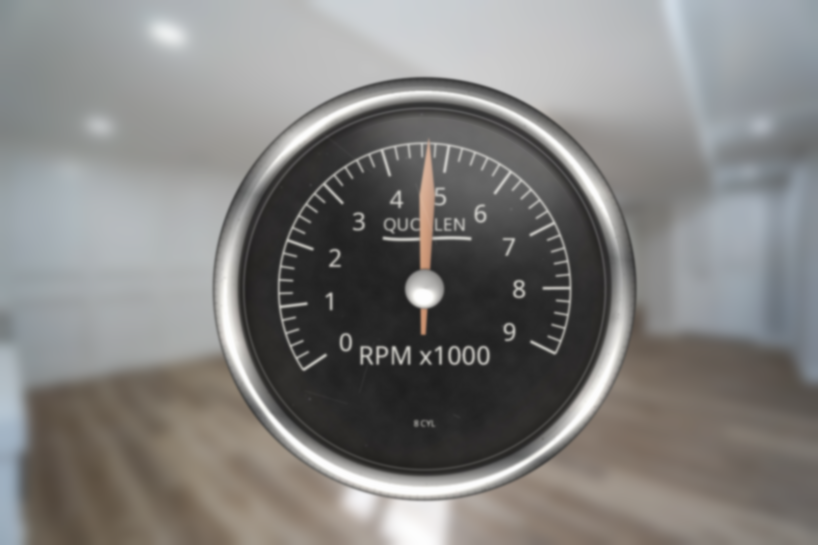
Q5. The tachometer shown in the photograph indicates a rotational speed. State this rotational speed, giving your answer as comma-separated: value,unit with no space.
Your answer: 4700,rpm
